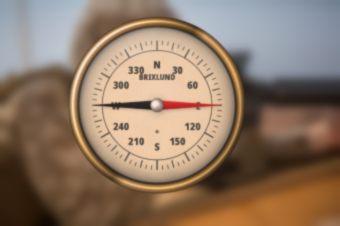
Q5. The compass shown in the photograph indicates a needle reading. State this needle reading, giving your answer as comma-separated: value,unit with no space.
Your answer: 90,°
